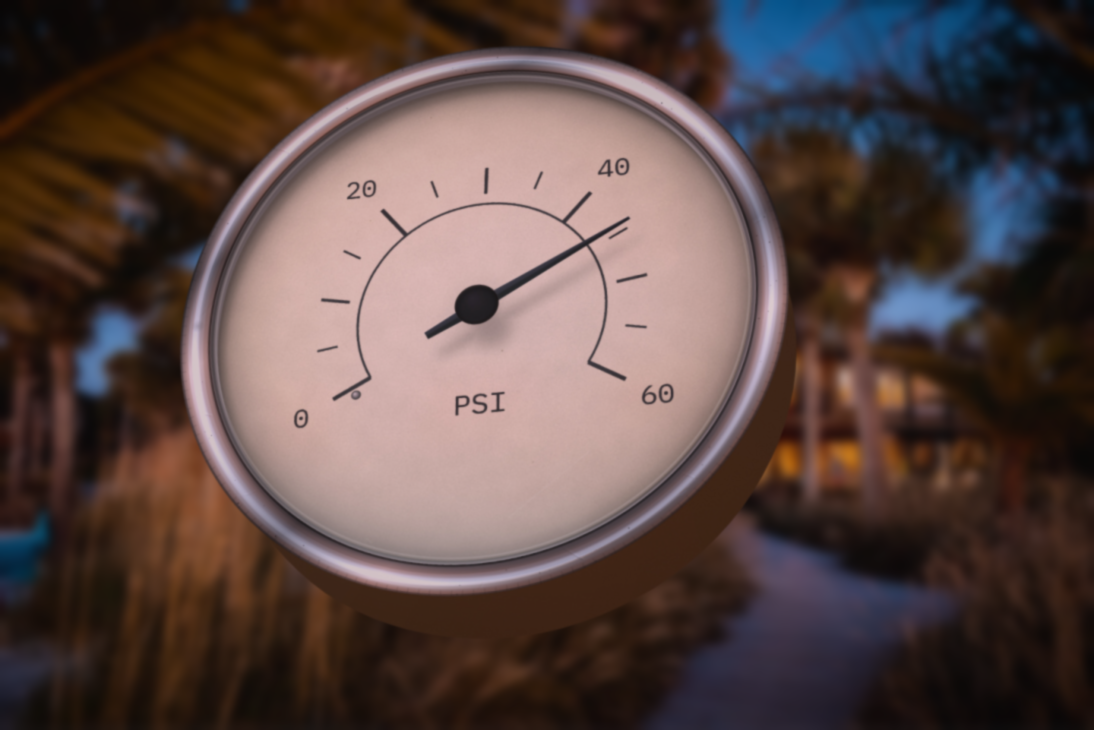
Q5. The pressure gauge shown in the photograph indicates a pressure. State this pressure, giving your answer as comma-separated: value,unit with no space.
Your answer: 45,psi
